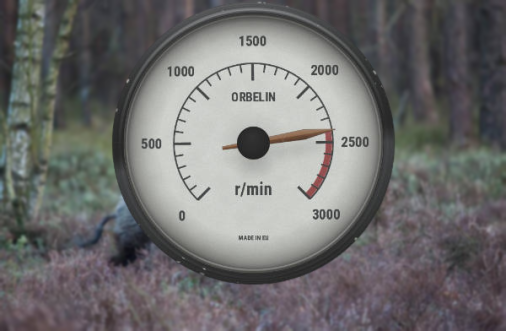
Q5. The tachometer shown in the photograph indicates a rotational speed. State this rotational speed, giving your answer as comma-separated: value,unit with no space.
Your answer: 2400,rpm
